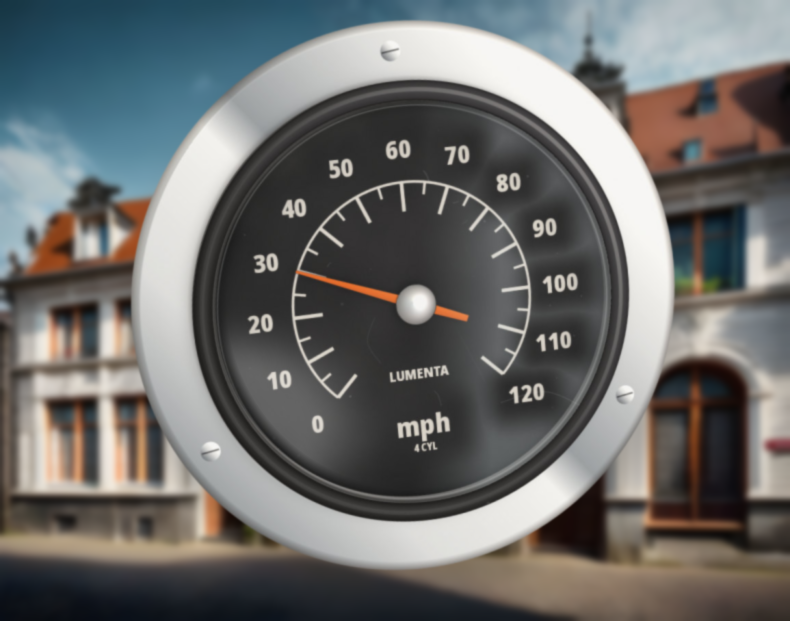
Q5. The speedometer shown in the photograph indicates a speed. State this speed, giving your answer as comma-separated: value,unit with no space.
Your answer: 30,mph
